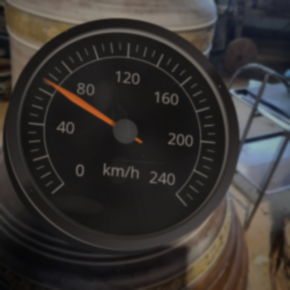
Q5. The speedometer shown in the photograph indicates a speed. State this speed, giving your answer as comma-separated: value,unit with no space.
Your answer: 65,km/h
